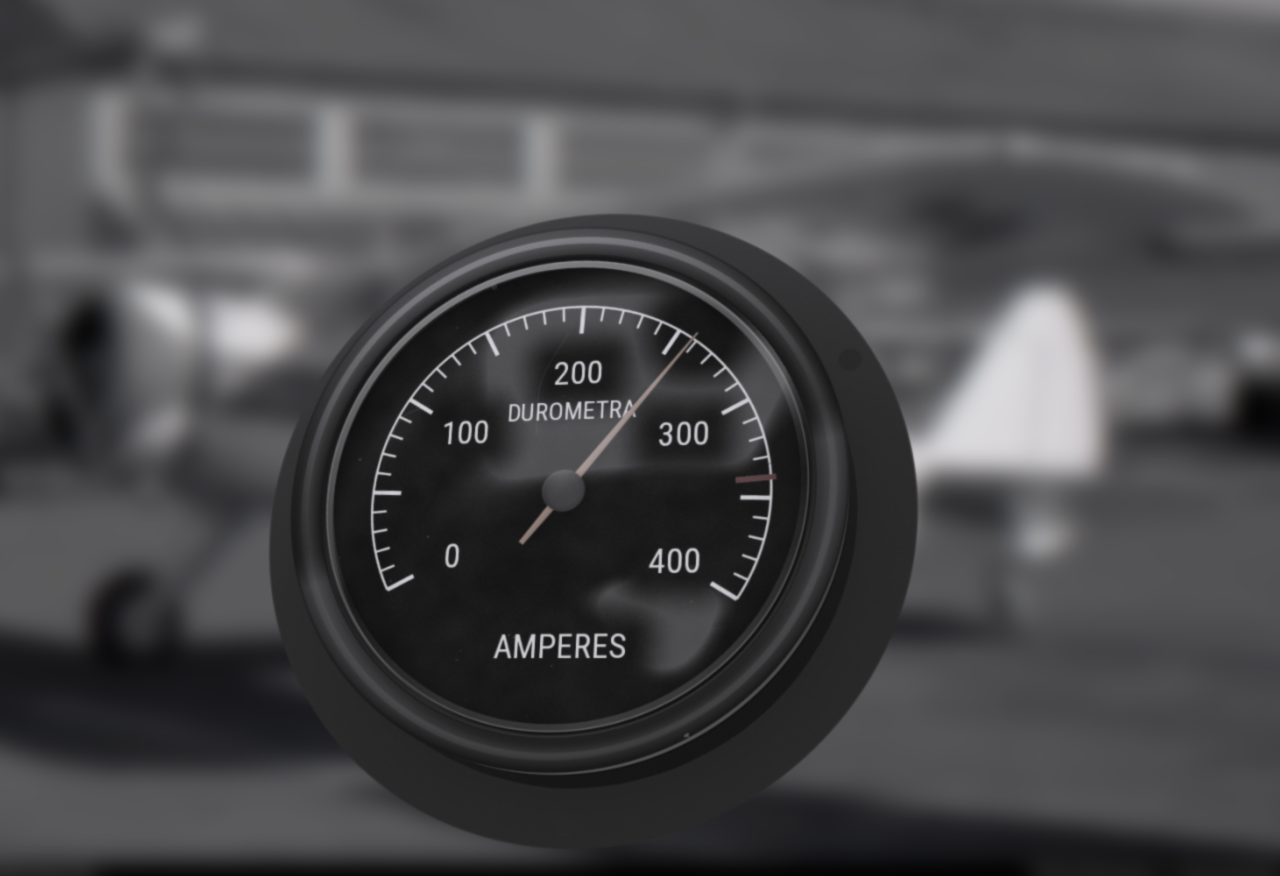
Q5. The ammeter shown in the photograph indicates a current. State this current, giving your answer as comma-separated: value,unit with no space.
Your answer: 260,A
